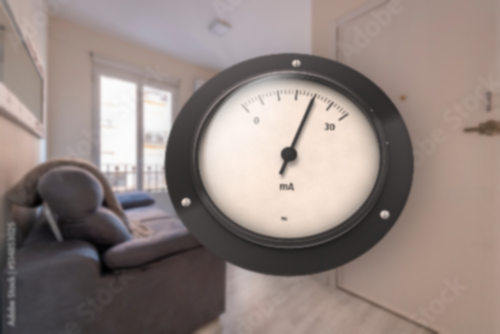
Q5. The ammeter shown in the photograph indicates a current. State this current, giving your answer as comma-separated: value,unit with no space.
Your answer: 20,mA
